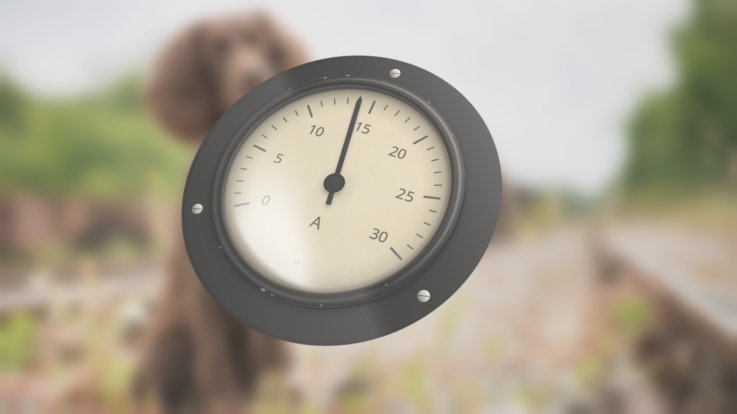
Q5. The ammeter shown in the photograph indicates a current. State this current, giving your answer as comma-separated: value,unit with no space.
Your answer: 14,A
